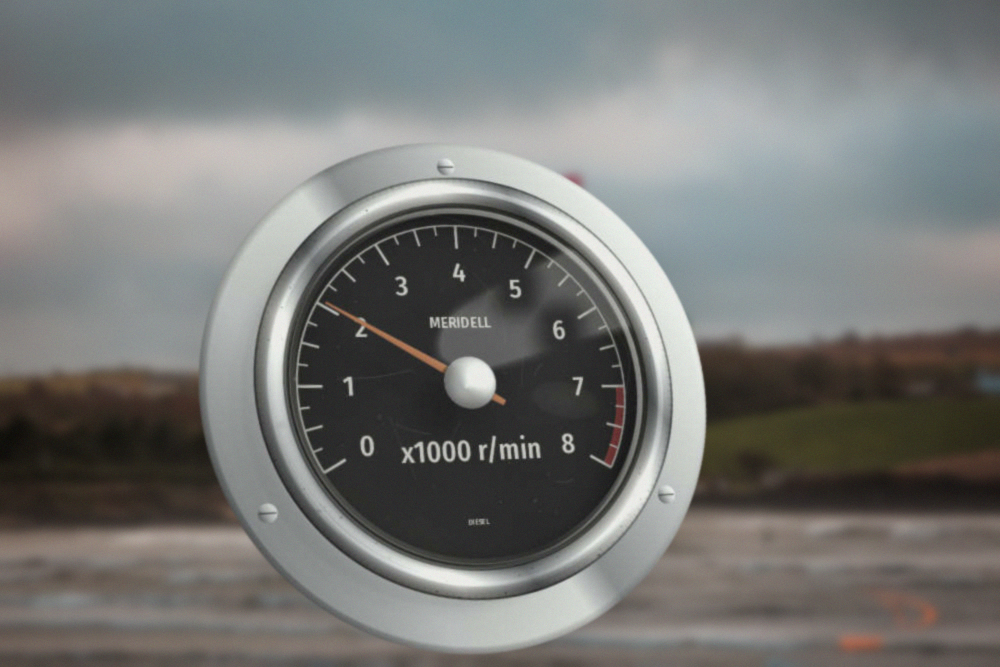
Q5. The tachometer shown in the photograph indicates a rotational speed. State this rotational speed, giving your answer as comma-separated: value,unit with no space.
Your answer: 2000,rpm
